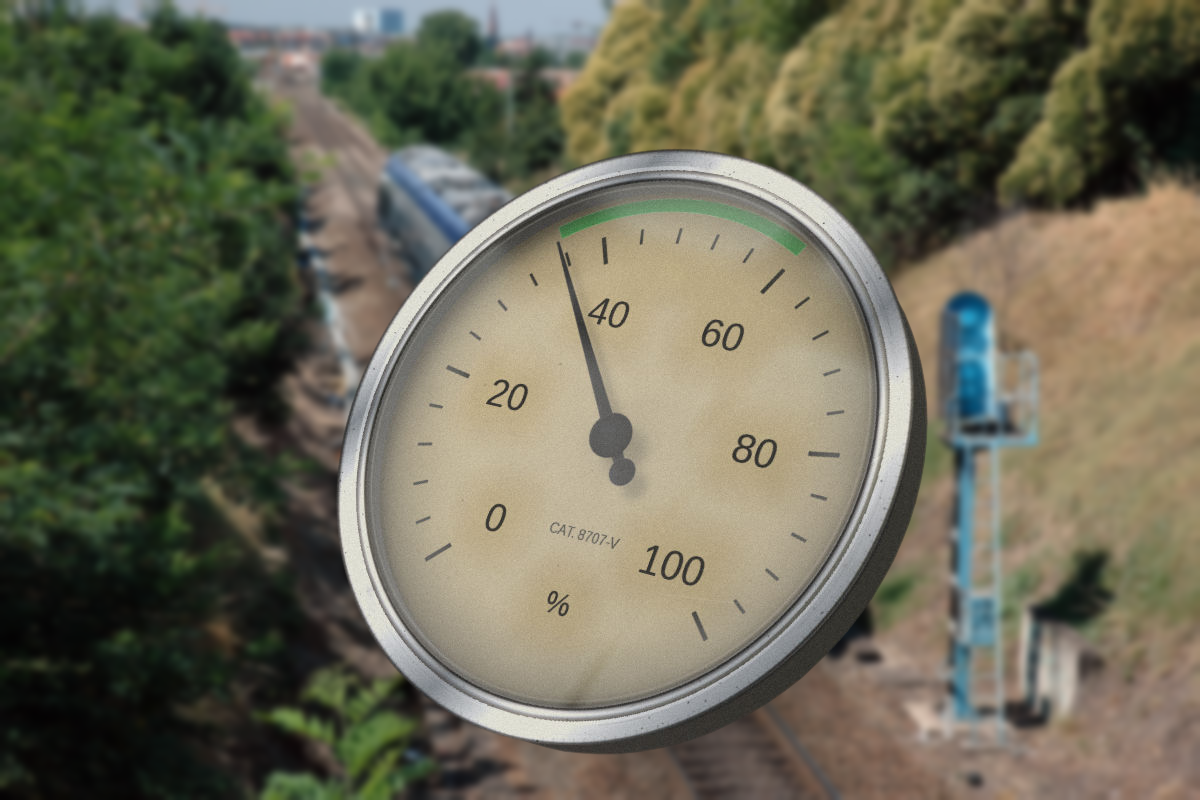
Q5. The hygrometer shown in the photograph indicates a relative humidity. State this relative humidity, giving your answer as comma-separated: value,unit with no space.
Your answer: 36,%
